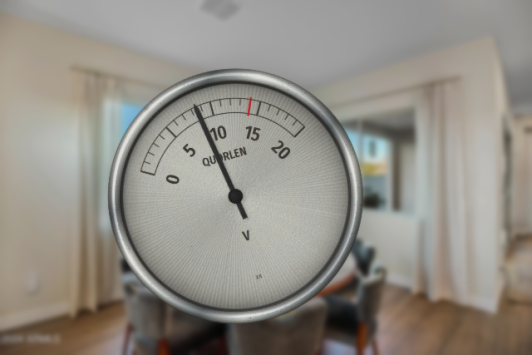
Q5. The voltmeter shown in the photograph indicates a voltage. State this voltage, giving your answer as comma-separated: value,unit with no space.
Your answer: 8.5,V
